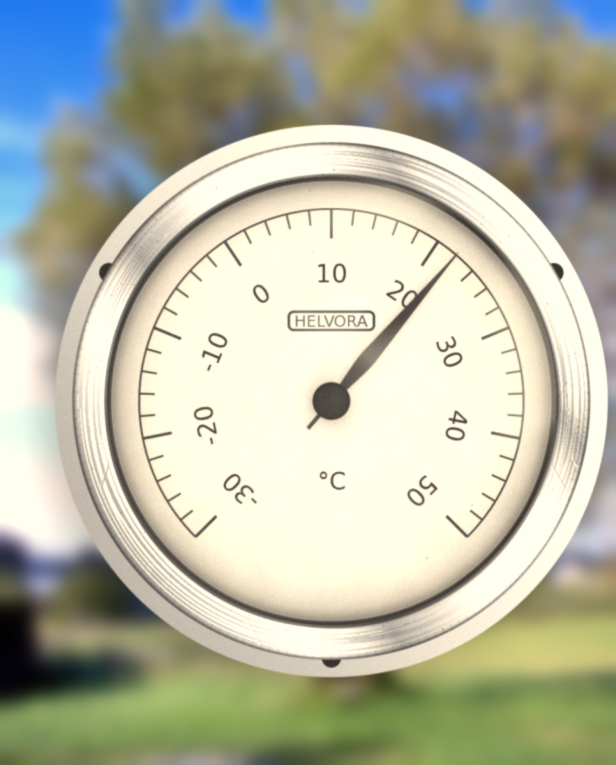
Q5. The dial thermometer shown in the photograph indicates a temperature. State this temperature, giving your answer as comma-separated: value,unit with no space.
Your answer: 22,°C
